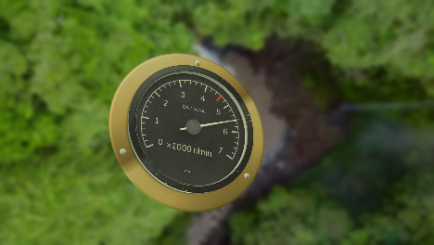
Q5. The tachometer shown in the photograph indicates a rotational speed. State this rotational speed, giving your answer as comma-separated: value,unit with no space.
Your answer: 5600,rpm
